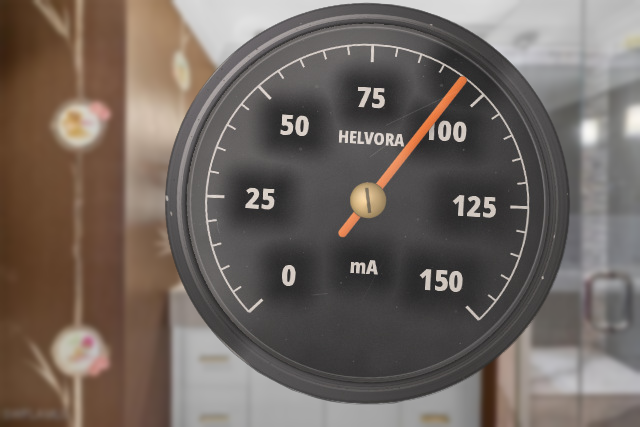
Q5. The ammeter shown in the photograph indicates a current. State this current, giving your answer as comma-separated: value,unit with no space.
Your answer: 95,mA
